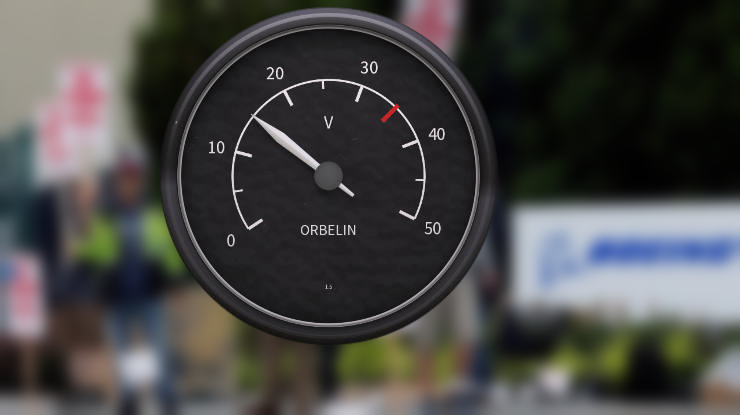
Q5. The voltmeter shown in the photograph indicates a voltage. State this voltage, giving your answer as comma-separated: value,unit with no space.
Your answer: 15,V
